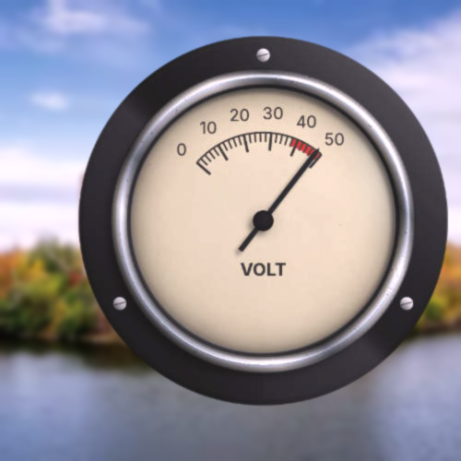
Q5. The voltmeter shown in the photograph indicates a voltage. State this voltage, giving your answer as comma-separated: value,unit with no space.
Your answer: 48,V
